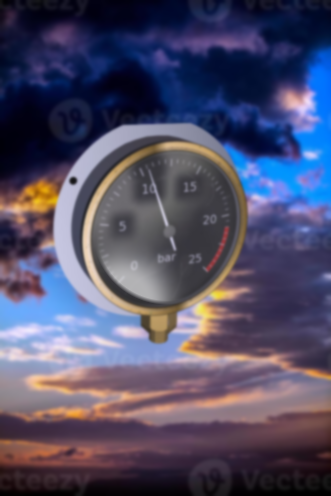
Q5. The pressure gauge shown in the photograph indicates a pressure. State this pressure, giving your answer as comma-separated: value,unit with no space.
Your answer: 10.5,bar
